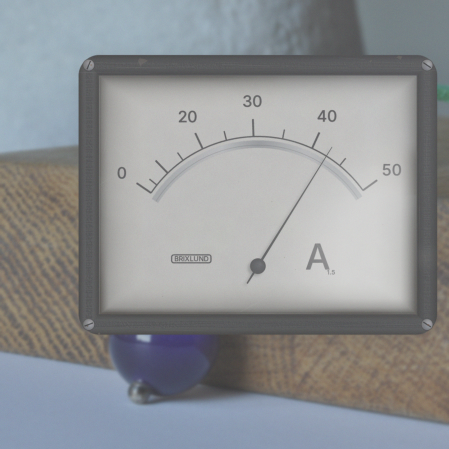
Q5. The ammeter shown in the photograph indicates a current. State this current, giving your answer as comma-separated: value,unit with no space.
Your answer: 42.5,A
